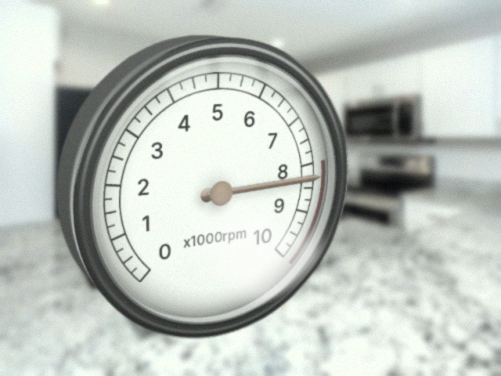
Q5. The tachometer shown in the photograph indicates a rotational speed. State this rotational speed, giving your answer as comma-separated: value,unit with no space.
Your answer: 8250,rpm
